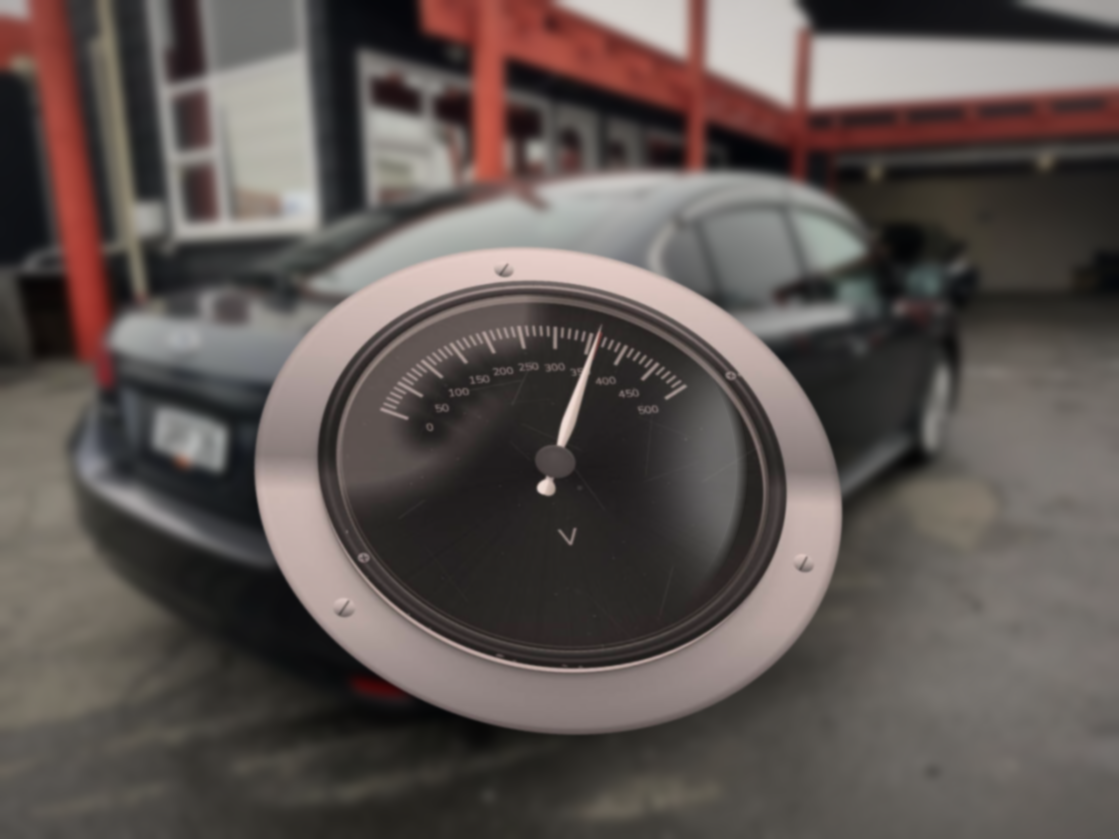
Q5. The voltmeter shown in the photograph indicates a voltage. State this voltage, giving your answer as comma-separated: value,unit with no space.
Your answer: 360,V
